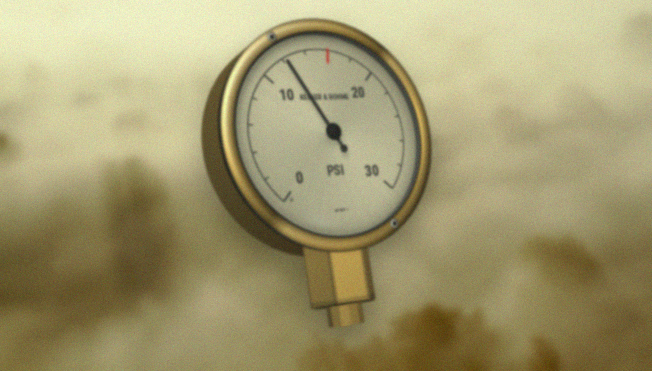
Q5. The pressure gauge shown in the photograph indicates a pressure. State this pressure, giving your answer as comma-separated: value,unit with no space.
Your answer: 12,psi
